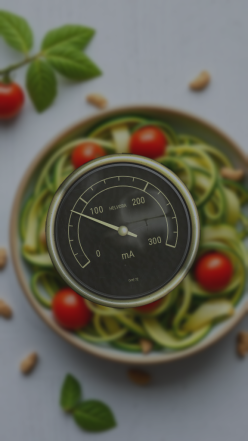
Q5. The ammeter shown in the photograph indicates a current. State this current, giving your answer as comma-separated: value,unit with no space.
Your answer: 80,mA
